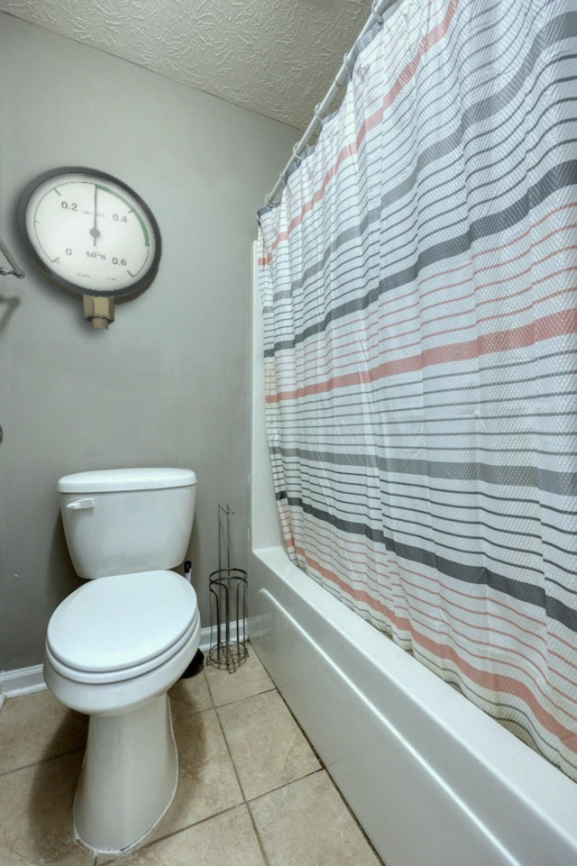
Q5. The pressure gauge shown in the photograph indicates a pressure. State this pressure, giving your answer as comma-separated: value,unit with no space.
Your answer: 0.3,MPa
